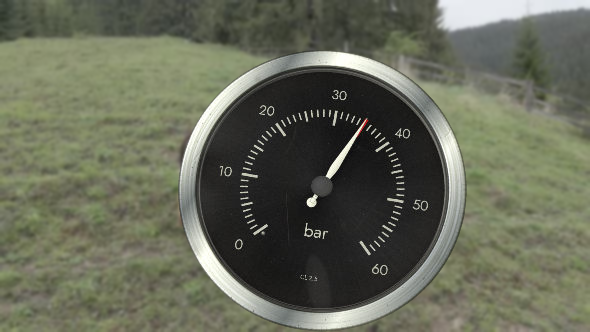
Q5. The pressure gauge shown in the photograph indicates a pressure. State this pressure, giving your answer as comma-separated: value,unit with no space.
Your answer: 35,bar
